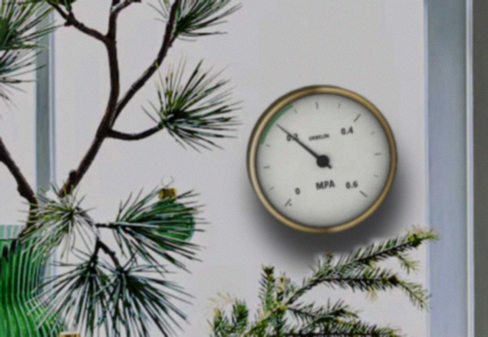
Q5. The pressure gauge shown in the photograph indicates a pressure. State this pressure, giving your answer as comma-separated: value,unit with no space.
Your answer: 0.2,MPa
